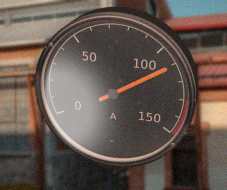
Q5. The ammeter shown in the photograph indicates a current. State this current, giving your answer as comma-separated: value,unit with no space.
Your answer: 110,A
